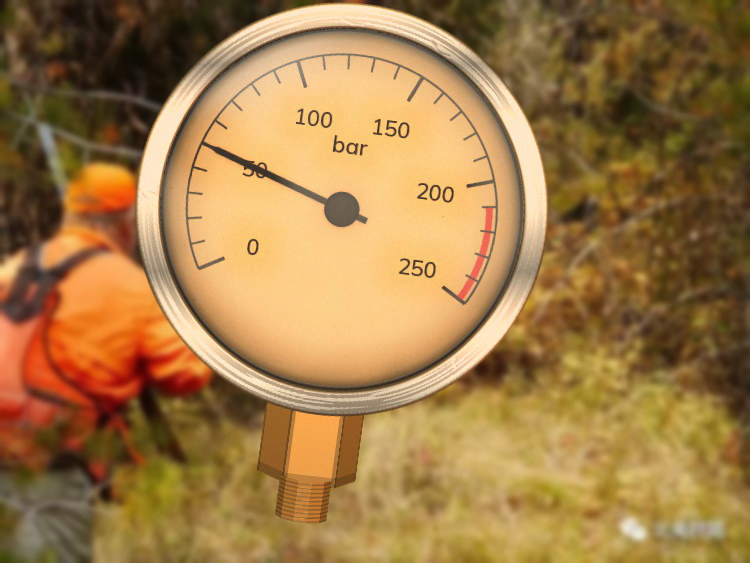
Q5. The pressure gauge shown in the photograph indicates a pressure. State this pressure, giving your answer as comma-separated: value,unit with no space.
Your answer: 50,bar
